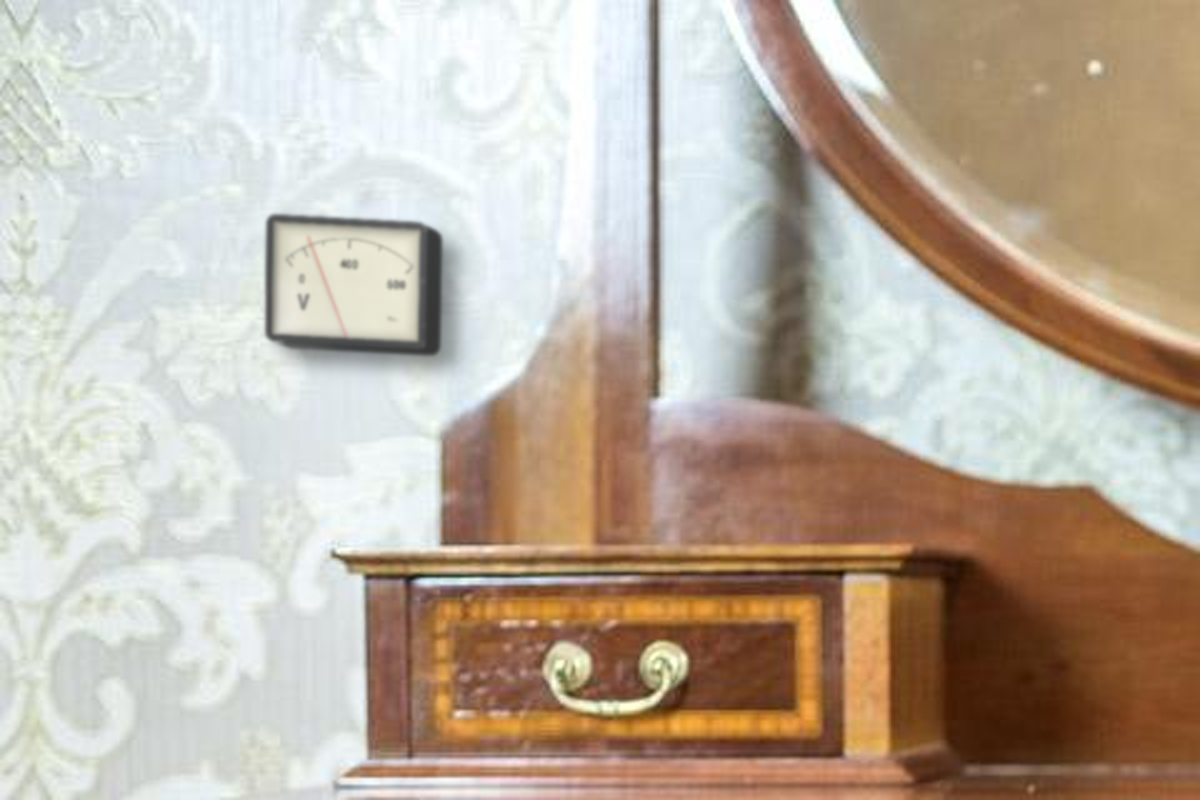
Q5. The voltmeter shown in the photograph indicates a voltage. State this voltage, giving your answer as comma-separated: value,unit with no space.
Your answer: 250,V
